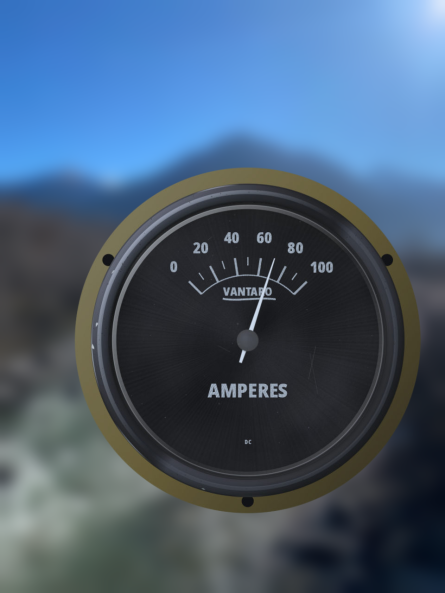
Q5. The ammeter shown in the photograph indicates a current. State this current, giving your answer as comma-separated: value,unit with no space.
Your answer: 70,A
